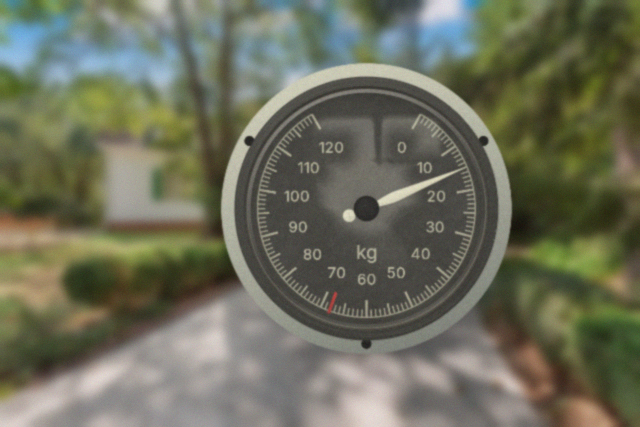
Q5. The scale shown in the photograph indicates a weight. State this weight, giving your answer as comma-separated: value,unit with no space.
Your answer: 15,kg
